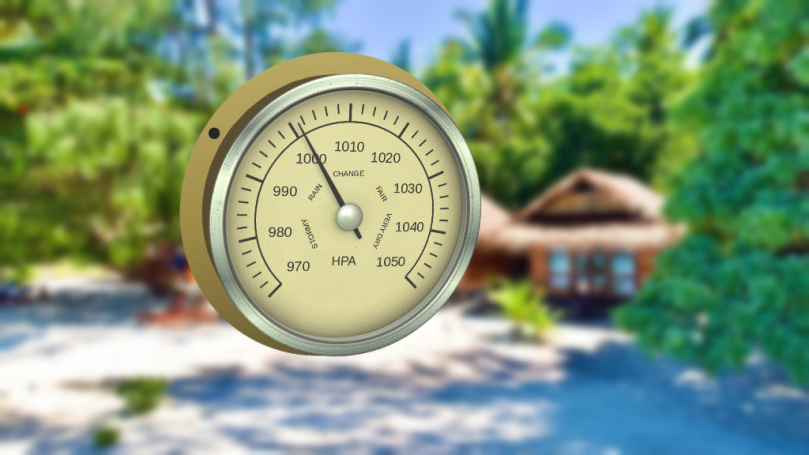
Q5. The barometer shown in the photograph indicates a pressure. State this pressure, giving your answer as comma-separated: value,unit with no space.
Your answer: 1001,hPa
